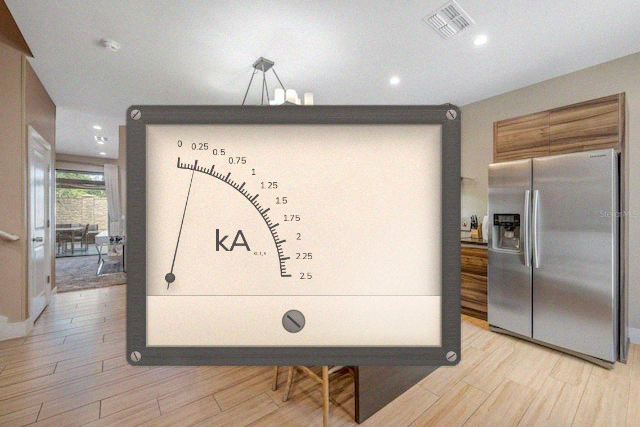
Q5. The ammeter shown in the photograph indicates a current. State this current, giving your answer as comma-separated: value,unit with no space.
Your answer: 0.25,kA
